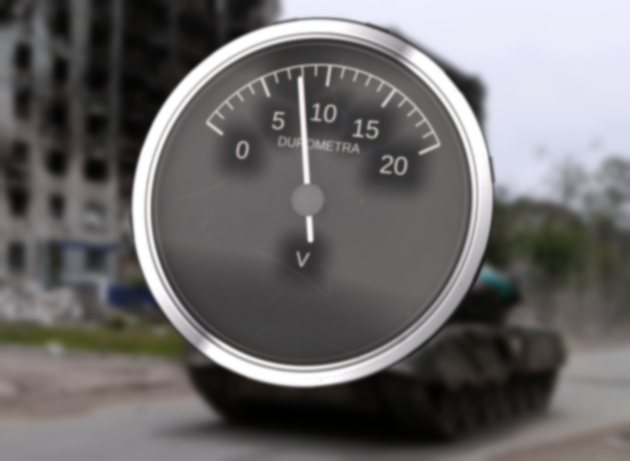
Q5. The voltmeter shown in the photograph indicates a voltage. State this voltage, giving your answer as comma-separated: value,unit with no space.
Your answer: 8,V
